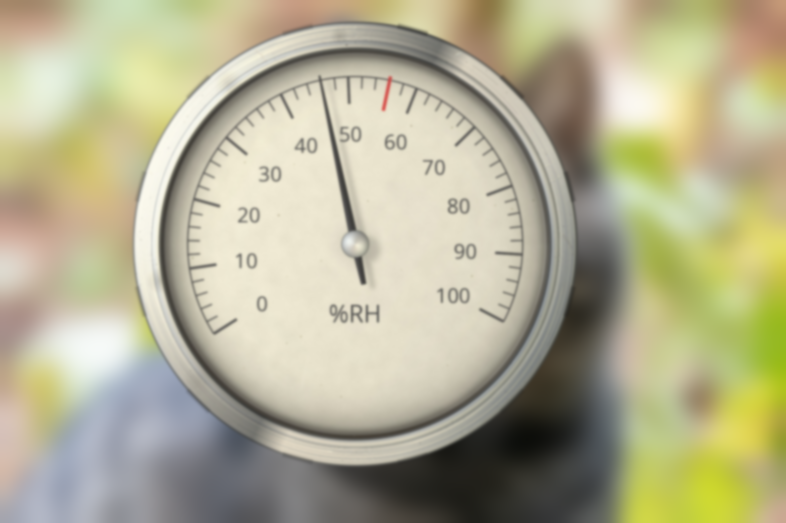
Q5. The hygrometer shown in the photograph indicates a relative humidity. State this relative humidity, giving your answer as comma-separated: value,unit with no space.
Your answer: 46,%
